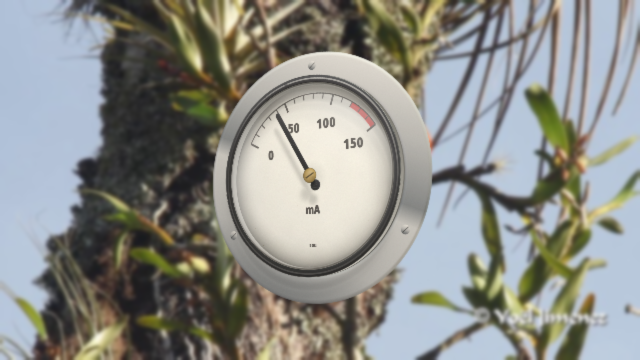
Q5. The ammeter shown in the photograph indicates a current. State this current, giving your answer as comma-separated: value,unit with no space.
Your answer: 40,mA
